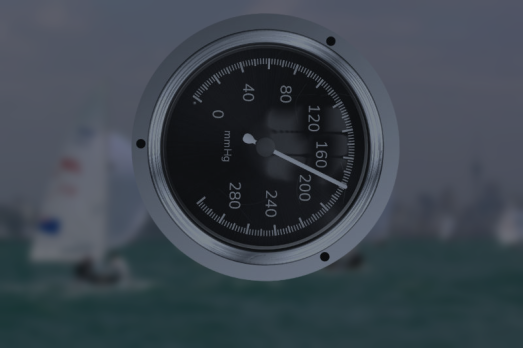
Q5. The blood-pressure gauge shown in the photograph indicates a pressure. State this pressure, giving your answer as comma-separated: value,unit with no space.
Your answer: 180,mmHg
